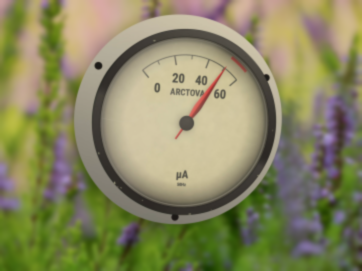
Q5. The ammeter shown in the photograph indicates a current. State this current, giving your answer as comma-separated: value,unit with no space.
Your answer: 50,µA
